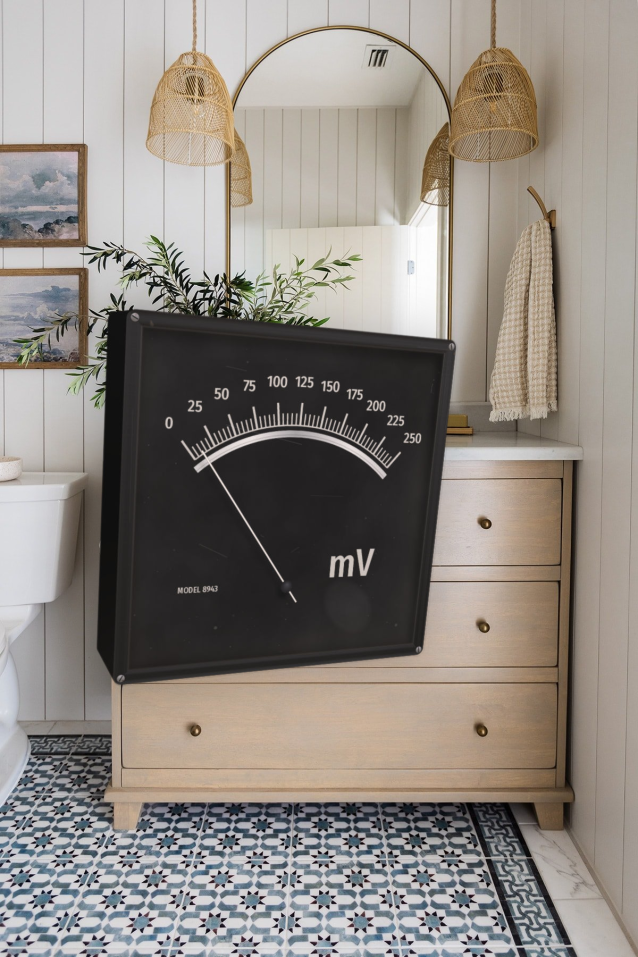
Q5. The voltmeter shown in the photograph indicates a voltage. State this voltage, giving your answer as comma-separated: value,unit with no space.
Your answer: 10,mV
